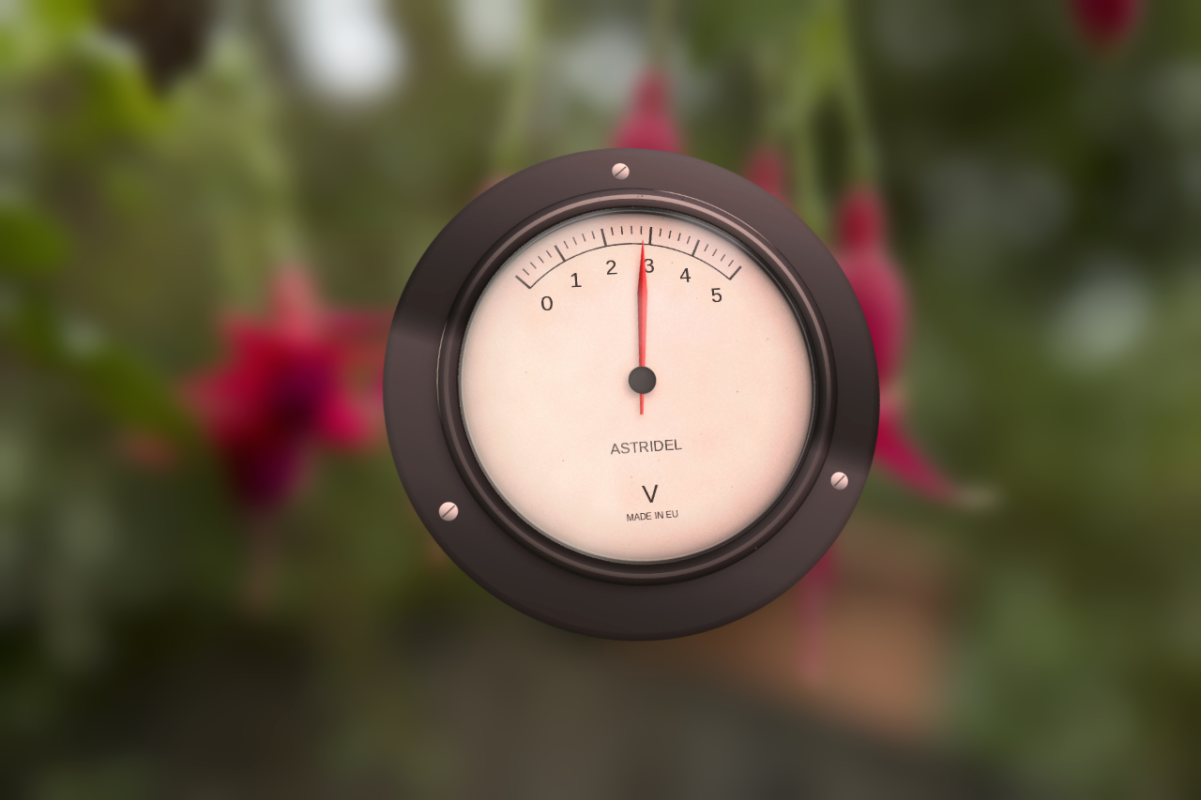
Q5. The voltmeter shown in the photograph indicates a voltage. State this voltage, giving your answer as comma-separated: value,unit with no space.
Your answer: 2.8,V
